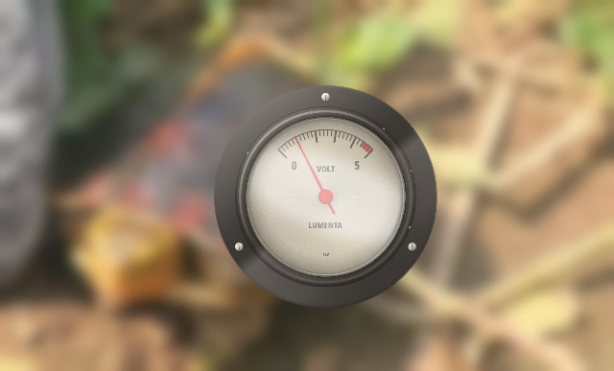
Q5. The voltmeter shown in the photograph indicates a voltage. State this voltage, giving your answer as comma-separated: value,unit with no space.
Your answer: 1,V
